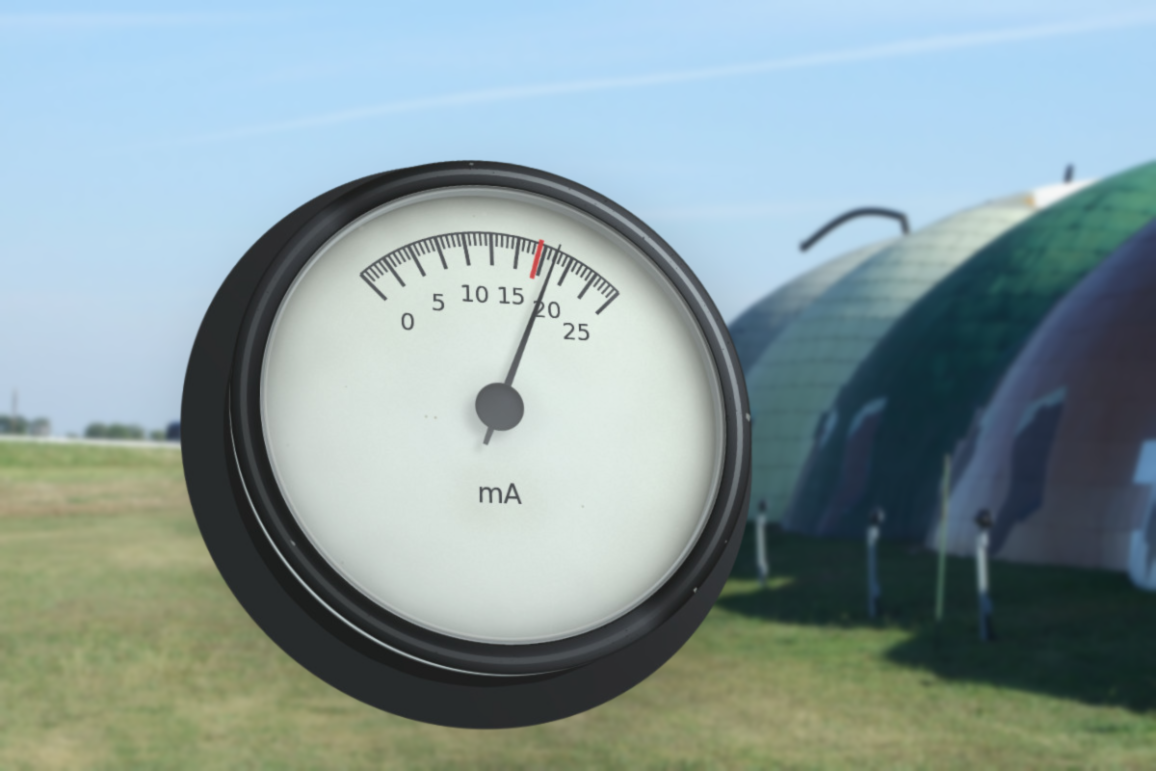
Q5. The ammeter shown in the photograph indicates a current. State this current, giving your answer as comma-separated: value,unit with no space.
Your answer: 18.5,mA
